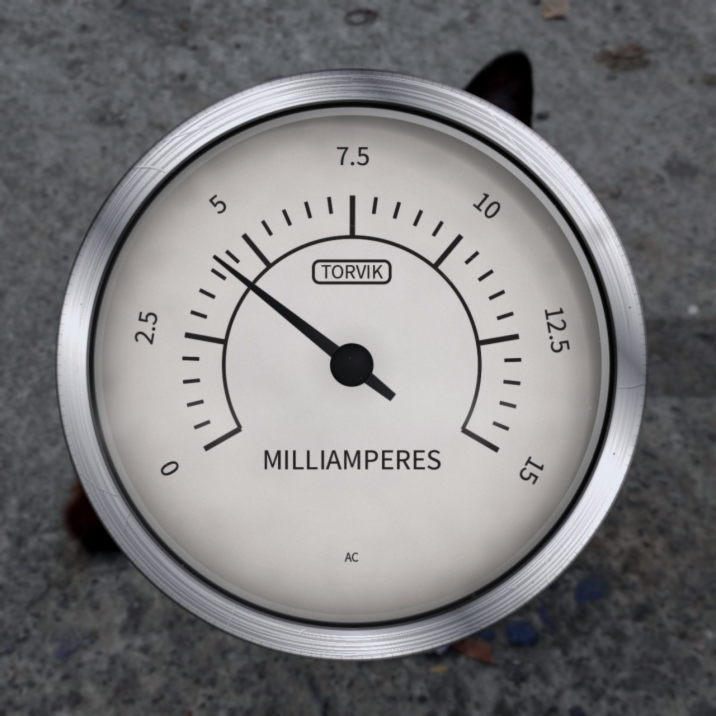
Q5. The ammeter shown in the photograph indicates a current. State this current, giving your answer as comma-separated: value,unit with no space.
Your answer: 4.25,mA
